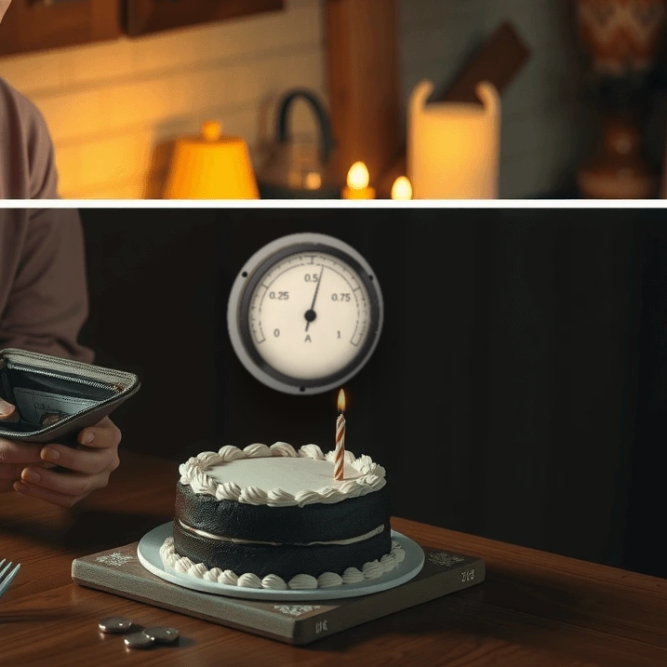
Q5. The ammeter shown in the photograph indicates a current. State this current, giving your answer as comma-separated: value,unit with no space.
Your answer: 0.55,A
